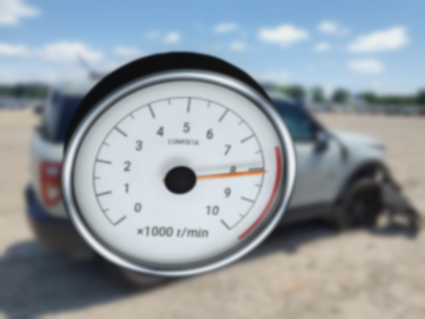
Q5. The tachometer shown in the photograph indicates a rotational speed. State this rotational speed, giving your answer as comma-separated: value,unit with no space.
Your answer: 8000,rpm
